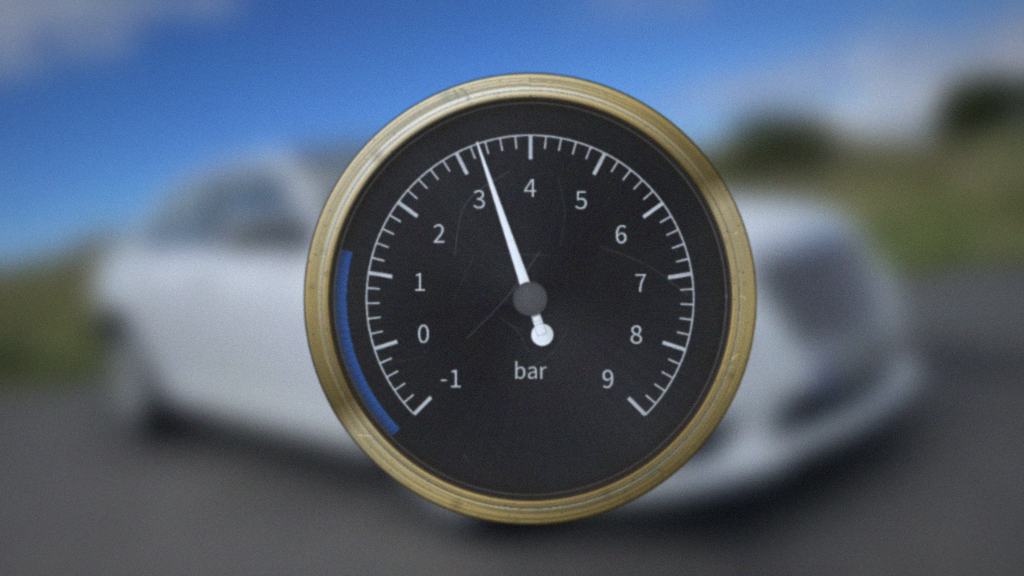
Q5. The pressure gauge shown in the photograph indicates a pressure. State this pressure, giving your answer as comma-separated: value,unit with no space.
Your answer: 3.3,bar
